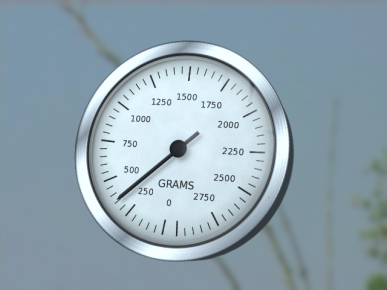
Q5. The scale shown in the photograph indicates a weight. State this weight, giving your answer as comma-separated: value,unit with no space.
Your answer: 350,g
